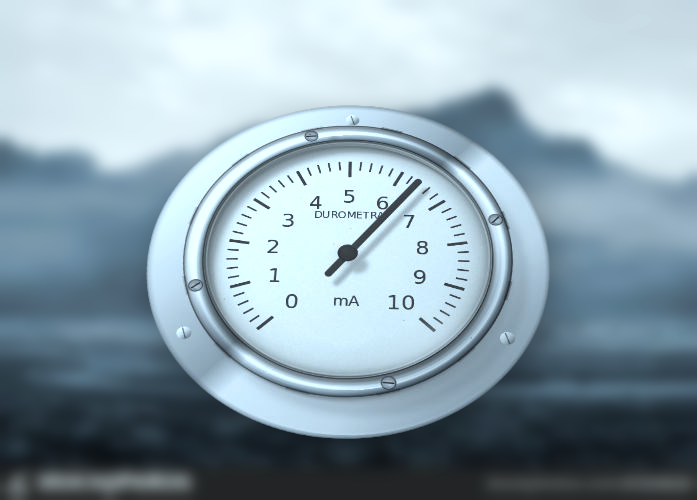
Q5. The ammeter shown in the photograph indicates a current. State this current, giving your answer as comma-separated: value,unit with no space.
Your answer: 6.4,mA
